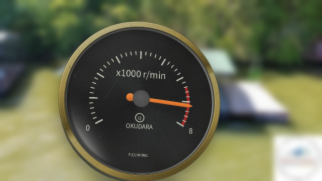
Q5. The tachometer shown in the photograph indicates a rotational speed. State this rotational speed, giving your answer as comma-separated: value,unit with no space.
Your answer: 7200,rpm
